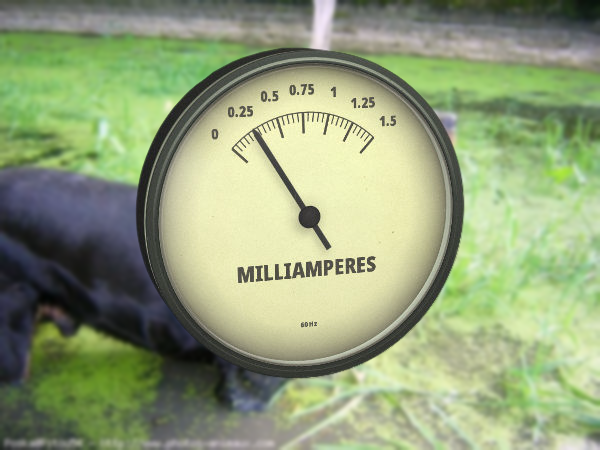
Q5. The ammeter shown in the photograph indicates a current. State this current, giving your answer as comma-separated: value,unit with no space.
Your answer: 0.25,mA
